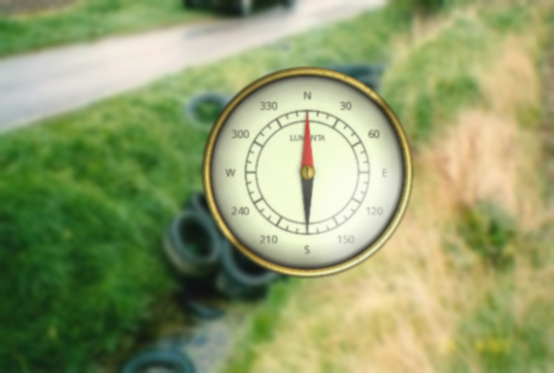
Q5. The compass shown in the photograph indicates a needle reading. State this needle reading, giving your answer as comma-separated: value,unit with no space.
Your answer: 0,°
